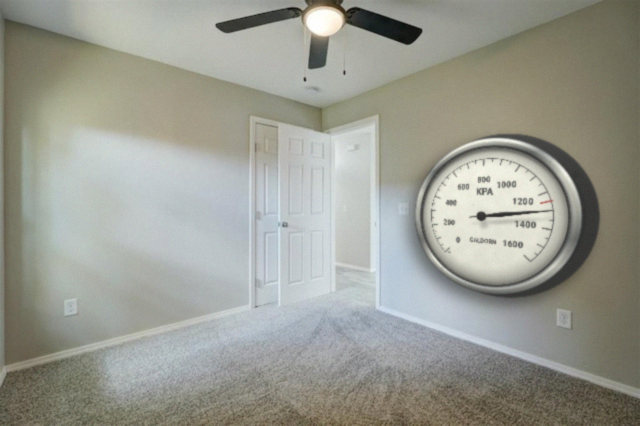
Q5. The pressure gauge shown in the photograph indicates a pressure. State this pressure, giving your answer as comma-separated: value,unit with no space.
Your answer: 1300,kPa
